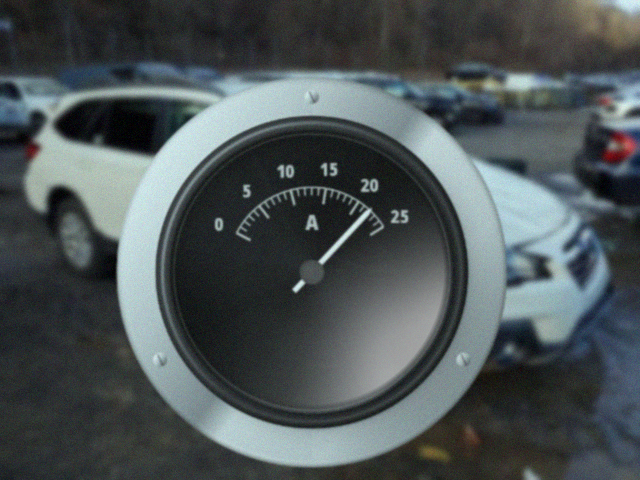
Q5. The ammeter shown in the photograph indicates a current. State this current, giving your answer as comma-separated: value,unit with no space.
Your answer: 22,A
